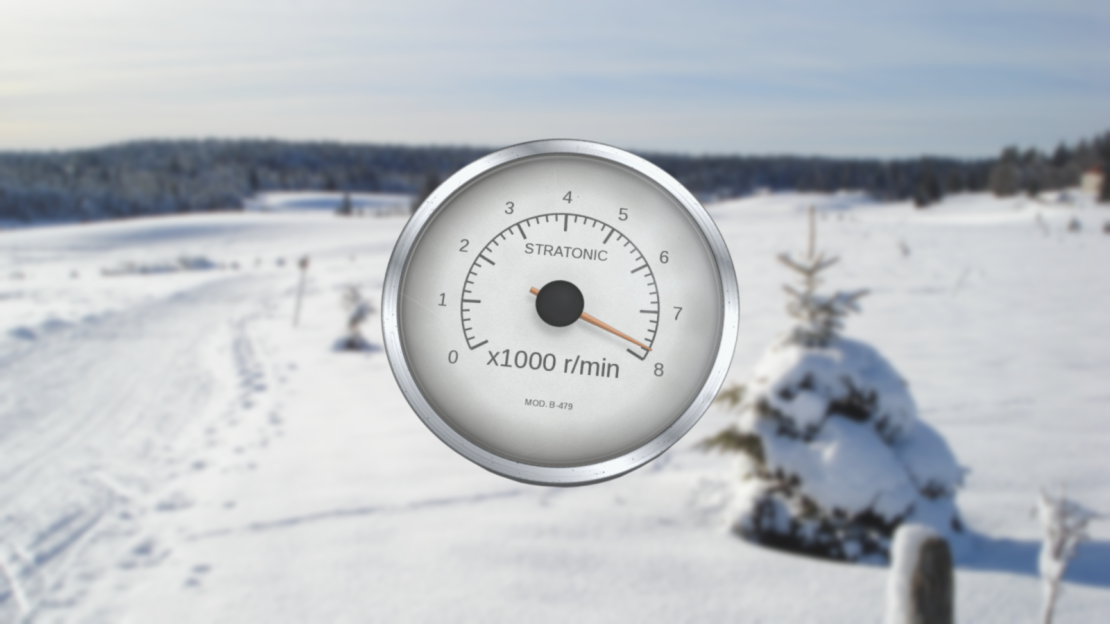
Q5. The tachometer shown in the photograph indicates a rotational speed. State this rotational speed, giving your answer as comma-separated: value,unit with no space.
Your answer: 7800,rpm
